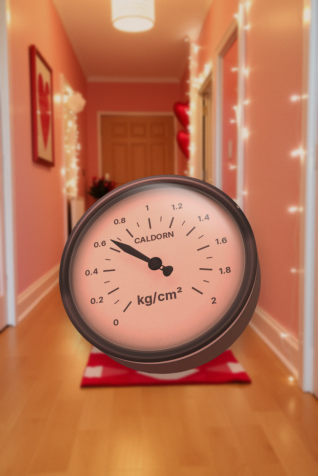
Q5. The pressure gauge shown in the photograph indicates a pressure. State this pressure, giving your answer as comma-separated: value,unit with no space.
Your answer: 0.65,kg/cm²
